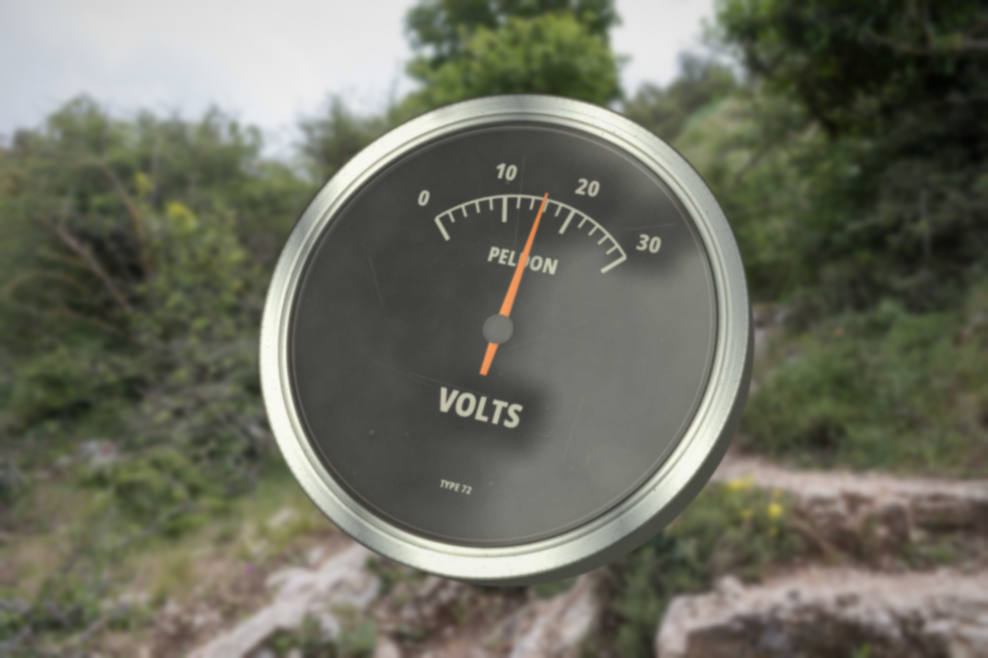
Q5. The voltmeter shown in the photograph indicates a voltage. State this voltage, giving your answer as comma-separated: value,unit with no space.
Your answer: 16,V
